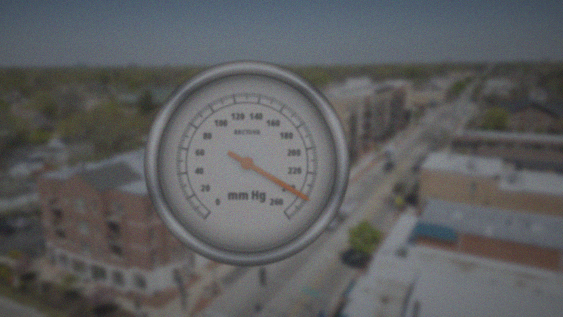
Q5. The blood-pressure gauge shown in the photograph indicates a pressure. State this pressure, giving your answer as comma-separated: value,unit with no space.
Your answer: 240,mmHg
